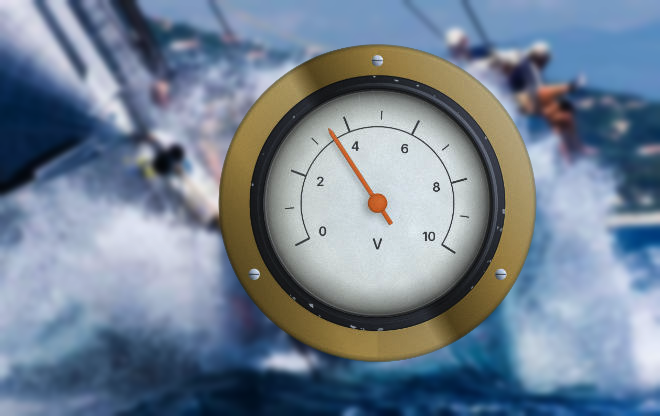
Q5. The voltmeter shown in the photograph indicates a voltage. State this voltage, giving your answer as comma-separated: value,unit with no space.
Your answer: 3.5,V
